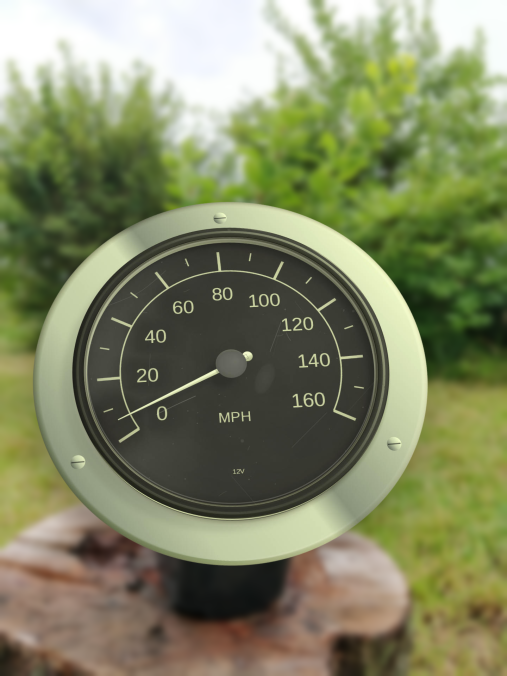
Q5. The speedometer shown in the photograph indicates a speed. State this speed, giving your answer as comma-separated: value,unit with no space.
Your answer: 5,mph
